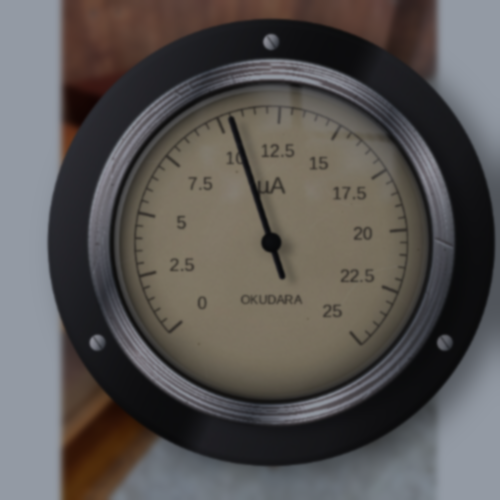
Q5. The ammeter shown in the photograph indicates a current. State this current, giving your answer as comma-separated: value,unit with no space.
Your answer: 10.5,µA
